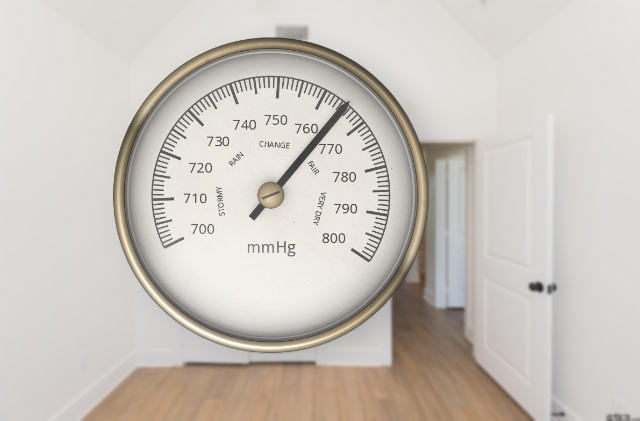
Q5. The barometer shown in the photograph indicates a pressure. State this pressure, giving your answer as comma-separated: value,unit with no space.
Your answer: 765,mmHg
